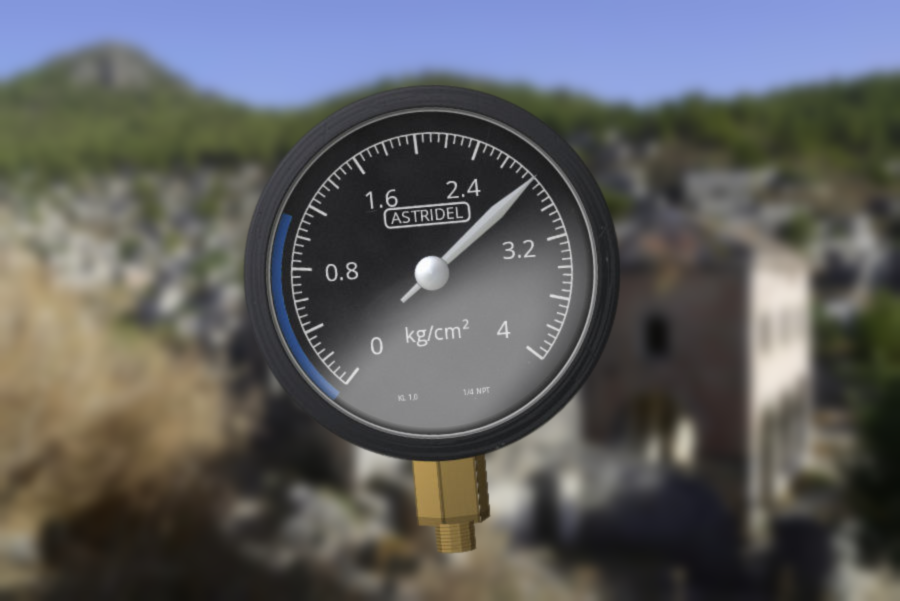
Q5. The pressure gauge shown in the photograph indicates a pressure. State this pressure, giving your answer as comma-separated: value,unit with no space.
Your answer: 2.8,kg/cm²
